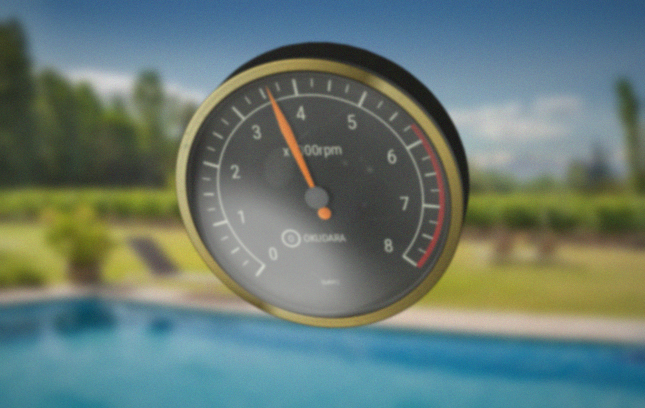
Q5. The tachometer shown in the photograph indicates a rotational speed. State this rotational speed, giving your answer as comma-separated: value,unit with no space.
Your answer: 3625,rpm
